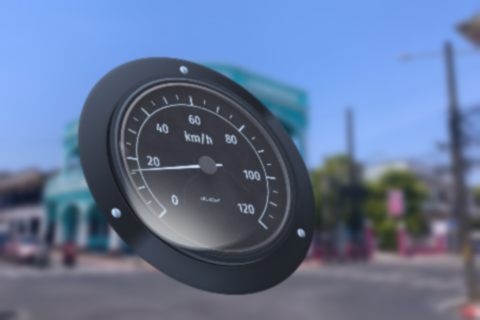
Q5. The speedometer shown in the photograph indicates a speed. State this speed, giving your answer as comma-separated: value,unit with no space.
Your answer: 15,km/h
